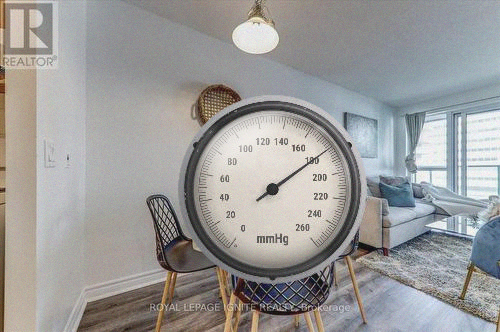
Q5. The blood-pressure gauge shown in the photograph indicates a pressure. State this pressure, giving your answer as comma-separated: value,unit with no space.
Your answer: 180,mmHg
